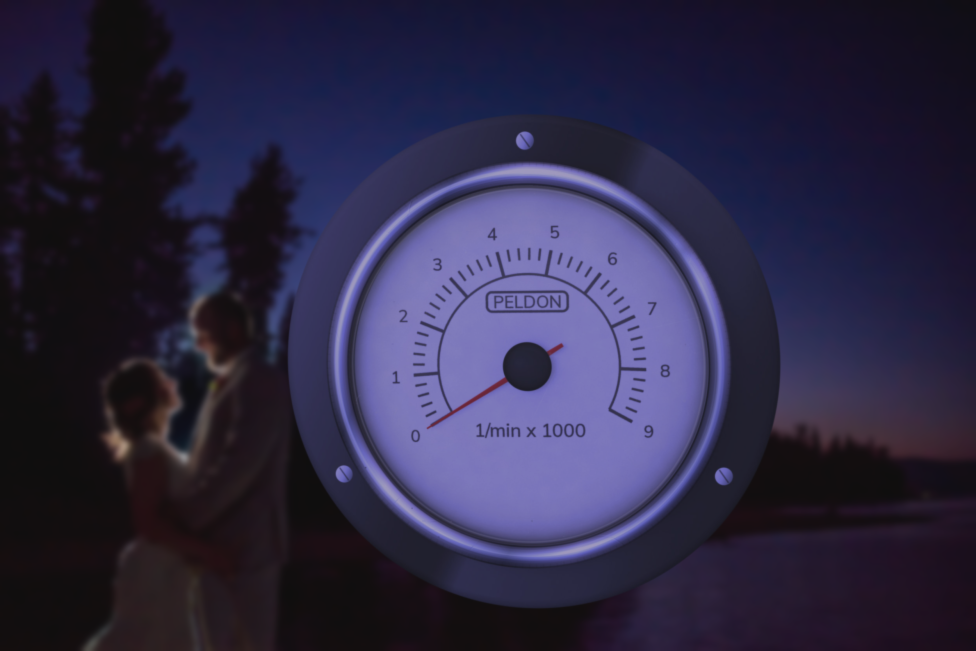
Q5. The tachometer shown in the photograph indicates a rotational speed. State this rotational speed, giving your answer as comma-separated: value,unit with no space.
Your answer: 0,rpm
